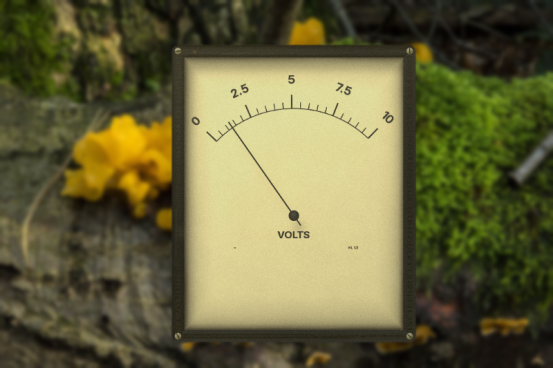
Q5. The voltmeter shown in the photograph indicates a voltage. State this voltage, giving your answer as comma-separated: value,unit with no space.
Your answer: 1.25,V
